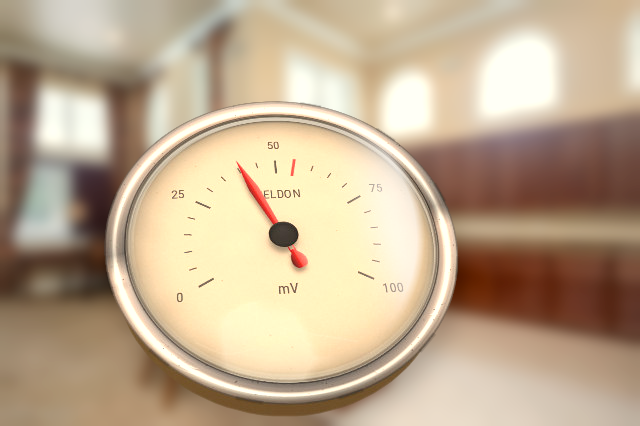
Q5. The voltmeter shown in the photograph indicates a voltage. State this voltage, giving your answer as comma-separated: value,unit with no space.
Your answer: 40,mV
